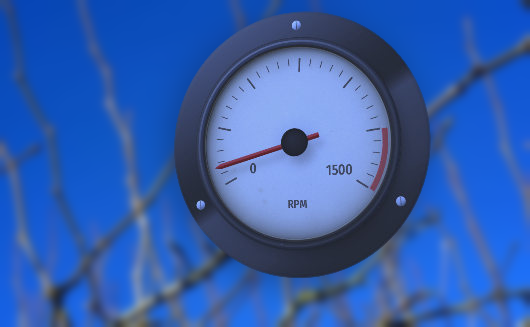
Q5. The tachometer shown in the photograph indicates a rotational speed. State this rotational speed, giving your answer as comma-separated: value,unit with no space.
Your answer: 75,rpm
